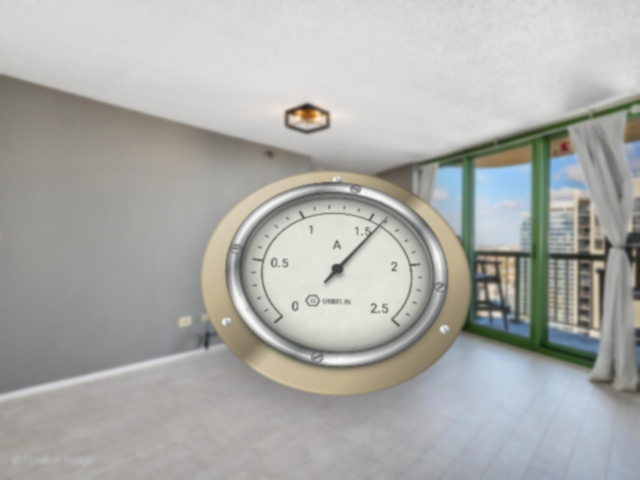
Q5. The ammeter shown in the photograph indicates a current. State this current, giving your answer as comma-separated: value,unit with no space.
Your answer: 1.6,A
